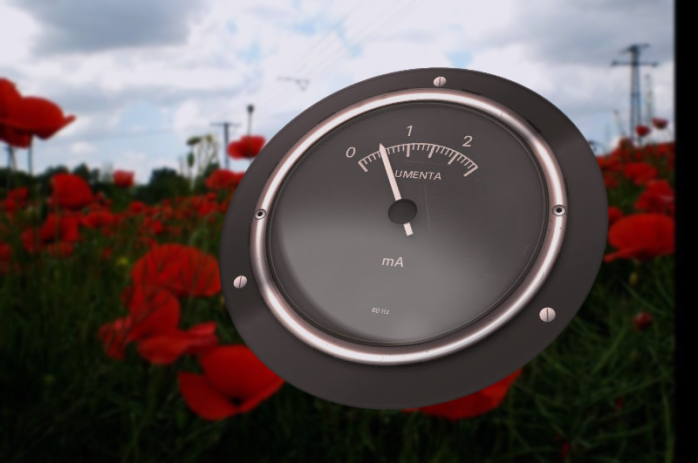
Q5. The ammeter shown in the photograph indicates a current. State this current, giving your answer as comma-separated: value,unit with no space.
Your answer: 0.5,mA
